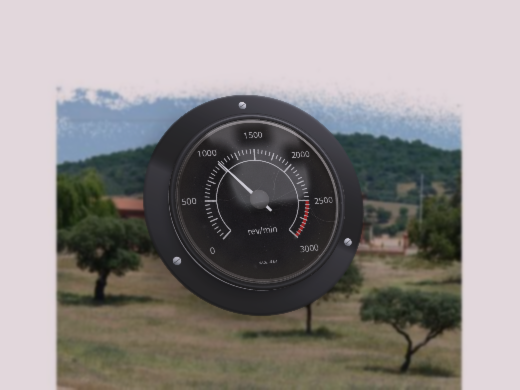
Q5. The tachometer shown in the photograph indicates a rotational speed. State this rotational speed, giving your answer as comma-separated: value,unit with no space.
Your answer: 1000,rpm
